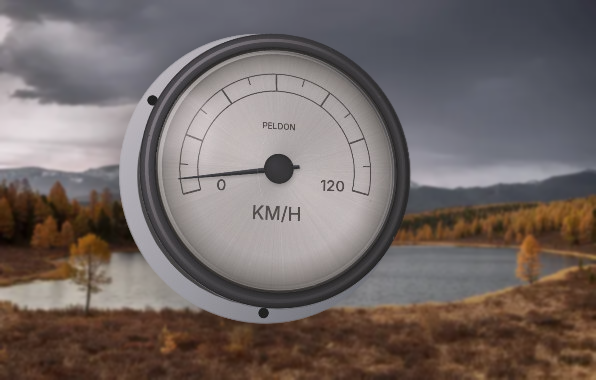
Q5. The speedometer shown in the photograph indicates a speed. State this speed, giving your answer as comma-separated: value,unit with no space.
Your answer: 5,km/h
